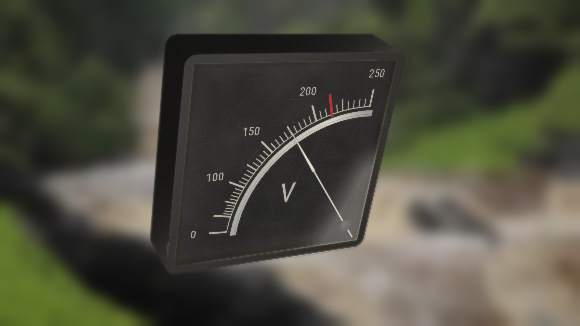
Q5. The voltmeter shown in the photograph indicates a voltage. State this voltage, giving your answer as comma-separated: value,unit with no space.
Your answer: 175,V
